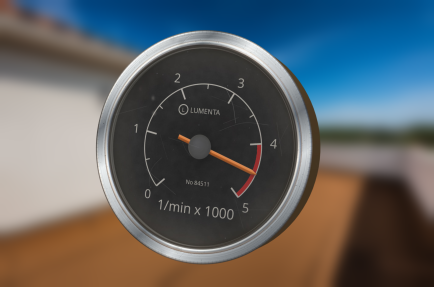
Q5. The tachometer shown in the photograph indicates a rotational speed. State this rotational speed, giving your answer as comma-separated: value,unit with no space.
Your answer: 4500,rpm
